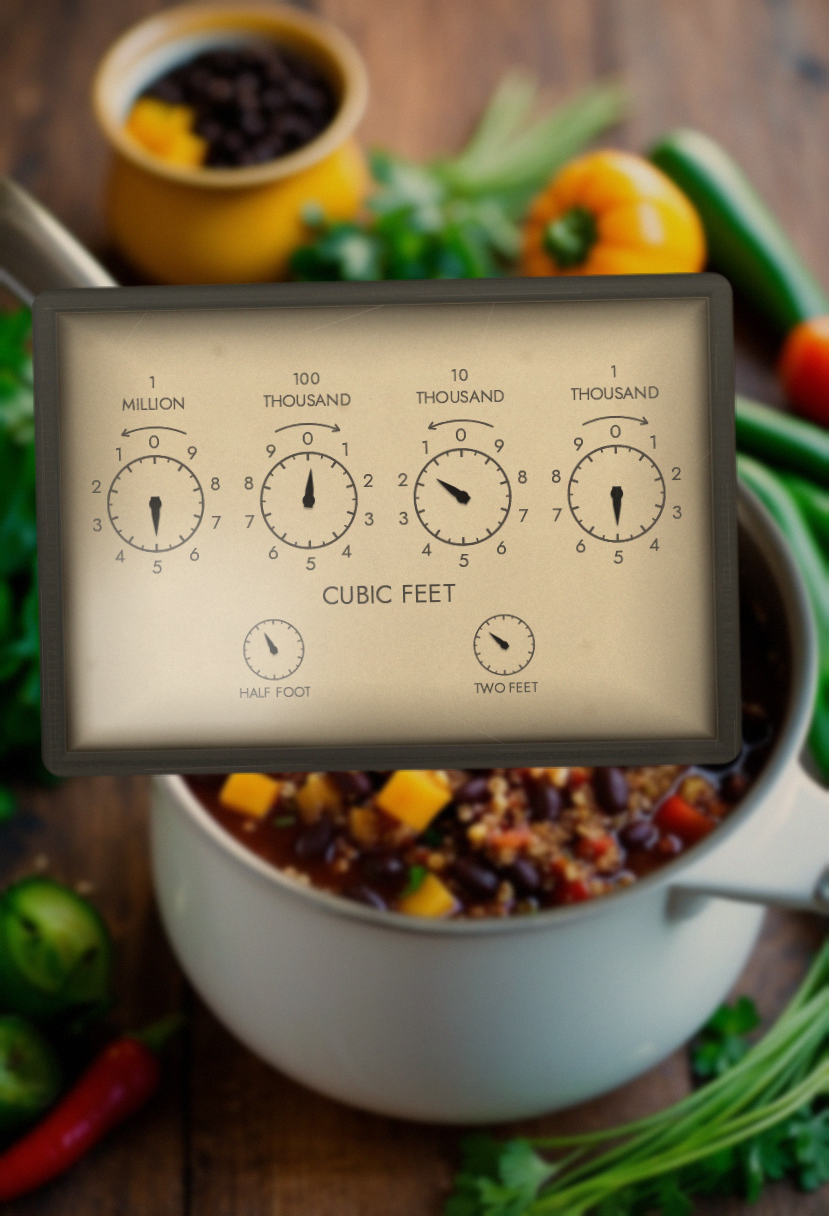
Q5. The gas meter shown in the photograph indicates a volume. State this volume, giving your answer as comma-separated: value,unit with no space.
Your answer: 501500,ft³
